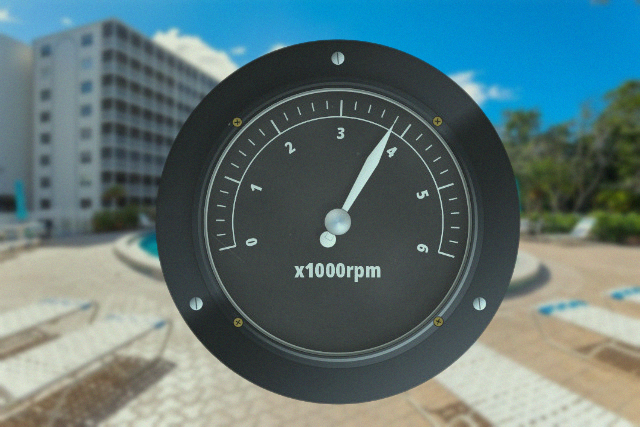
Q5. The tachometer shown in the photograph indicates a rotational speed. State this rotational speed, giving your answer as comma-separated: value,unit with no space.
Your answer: 3800,rpm
